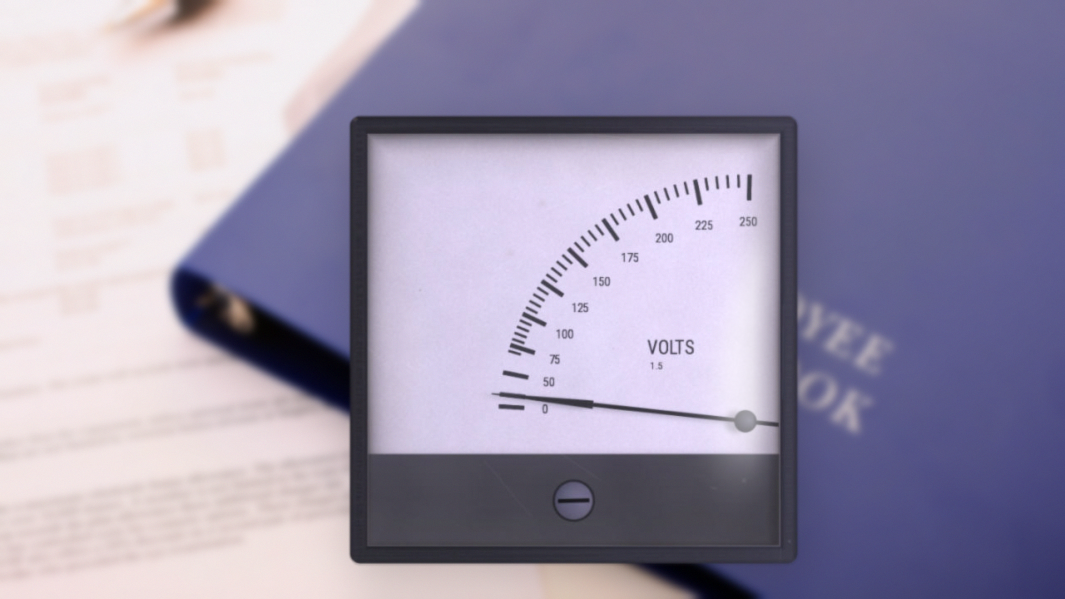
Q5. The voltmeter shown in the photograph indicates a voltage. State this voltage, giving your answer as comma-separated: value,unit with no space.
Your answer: 25,V
